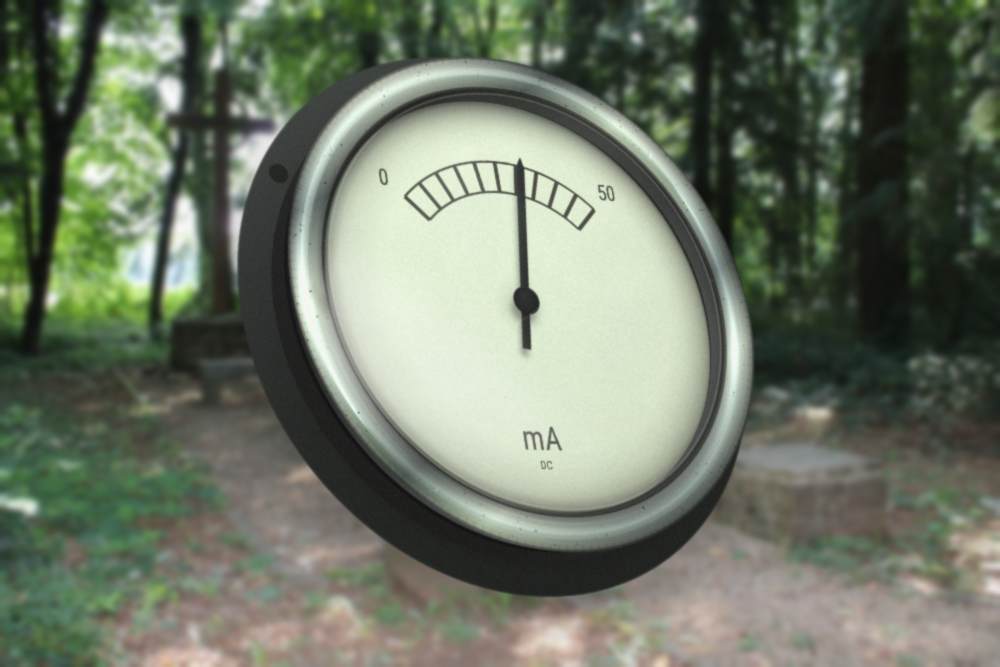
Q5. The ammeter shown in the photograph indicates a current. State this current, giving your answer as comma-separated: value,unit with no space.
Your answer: 30,mA
